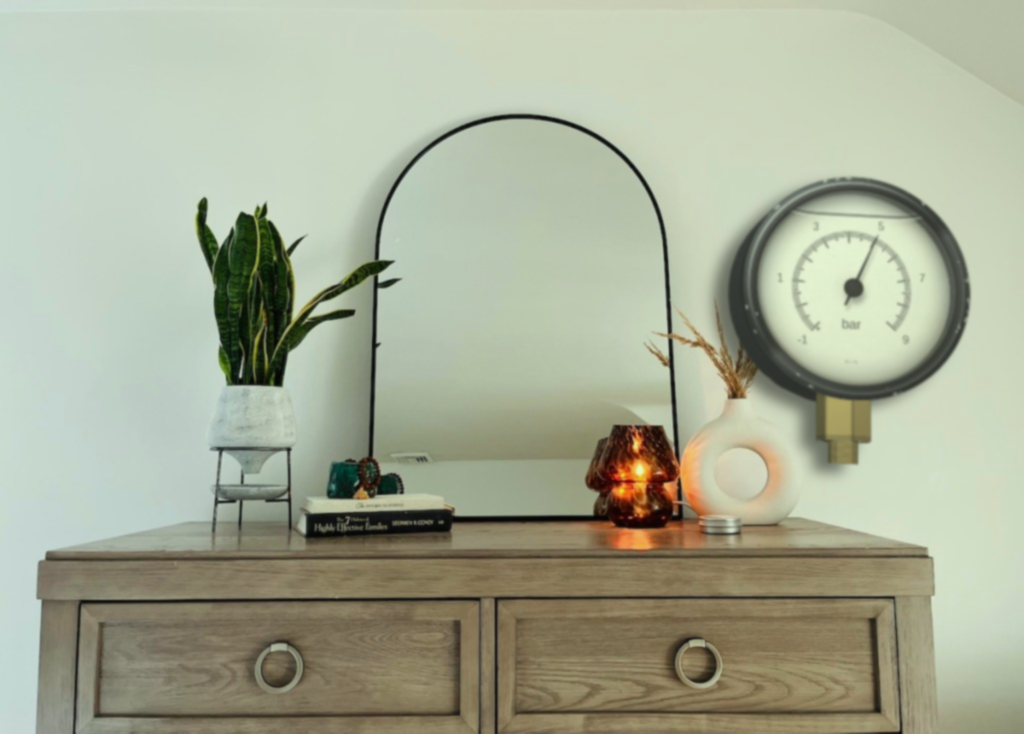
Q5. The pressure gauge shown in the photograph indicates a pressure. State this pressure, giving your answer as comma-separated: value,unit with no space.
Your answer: 5,bar
